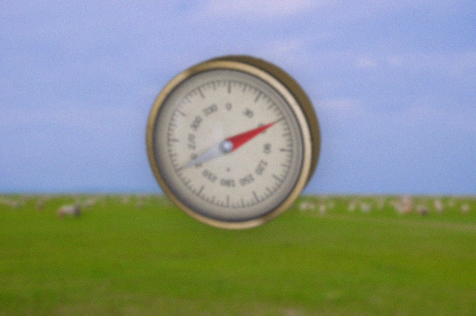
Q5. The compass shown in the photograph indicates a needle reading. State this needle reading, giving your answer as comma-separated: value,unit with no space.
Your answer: 60,°
